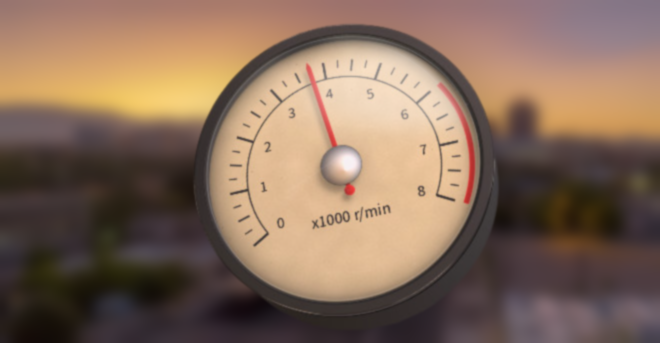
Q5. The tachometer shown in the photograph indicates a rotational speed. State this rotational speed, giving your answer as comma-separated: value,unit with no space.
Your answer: 3750,rpm
